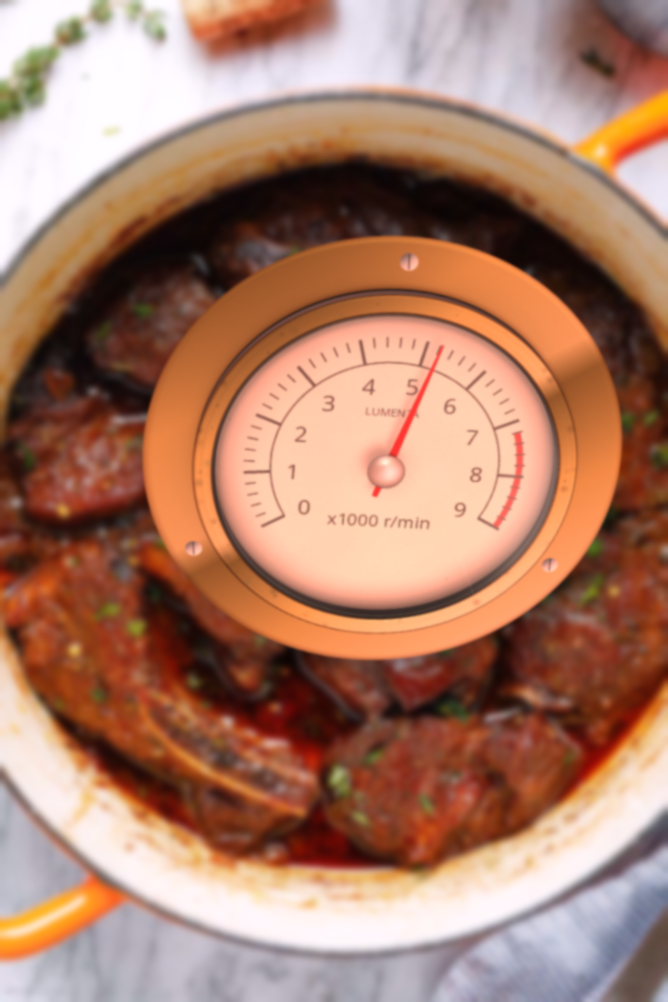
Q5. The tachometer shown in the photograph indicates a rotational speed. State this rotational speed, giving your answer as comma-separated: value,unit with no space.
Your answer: 5200,rpm
